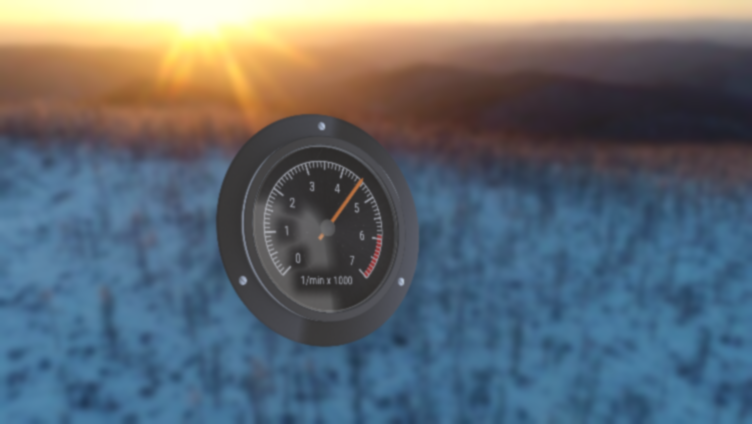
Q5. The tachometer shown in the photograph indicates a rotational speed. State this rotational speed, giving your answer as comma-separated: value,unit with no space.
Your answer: 4500,rpm
